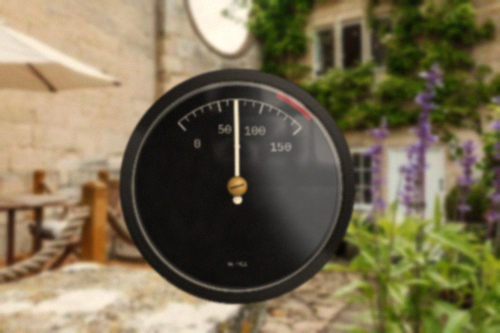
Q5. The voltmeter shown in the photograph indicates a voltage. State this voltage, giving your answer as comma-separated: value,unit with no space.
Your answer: 70,V
